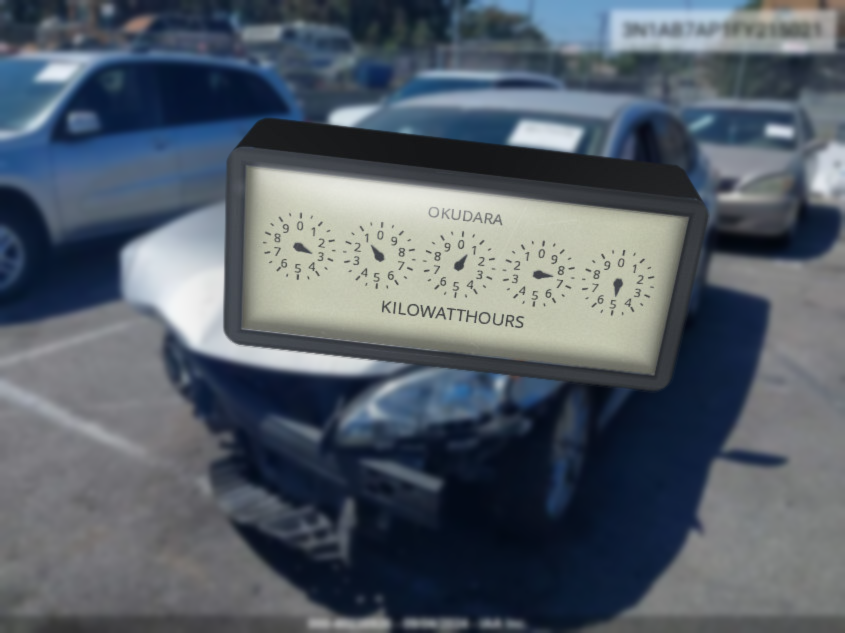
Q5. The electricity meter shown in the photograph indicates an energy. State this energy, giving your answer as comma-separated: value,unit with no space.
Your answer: 31075,kWh
